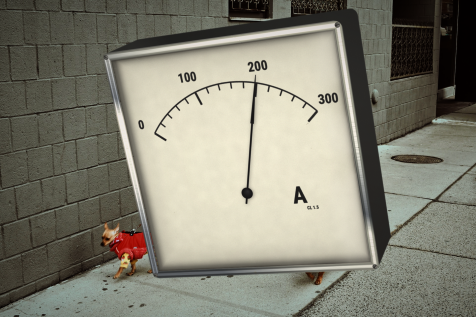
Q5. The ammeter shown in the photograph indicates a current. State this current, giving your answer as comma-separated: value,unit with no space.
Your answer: 200,A
